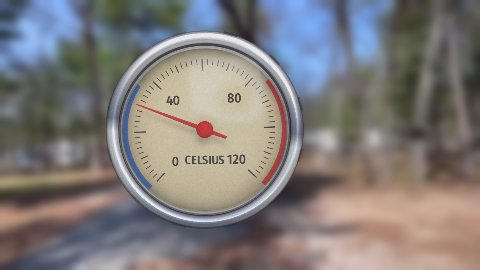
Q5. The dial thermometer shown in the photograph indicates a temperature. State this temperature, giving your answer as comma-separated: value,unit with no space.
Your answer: 30,°C
